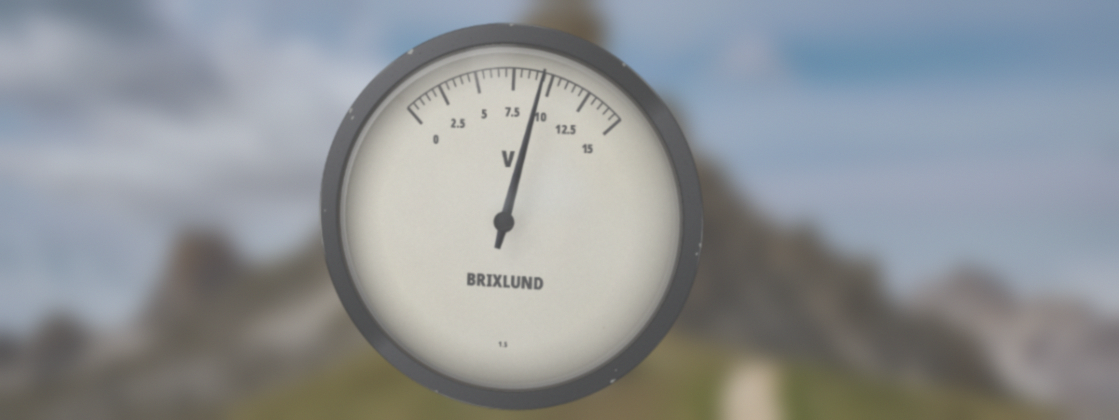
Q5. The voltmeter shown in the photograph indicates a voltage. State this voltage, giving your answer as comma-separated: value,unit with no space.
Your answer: 9.5,V
